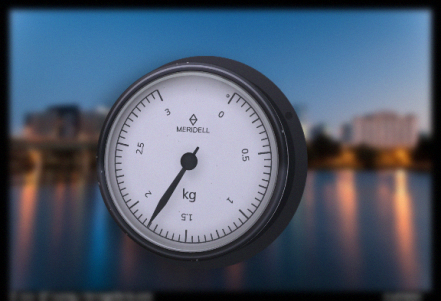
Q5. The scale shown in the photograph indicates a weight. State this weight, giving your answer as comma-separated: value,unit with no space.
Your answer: 1.8,kg
